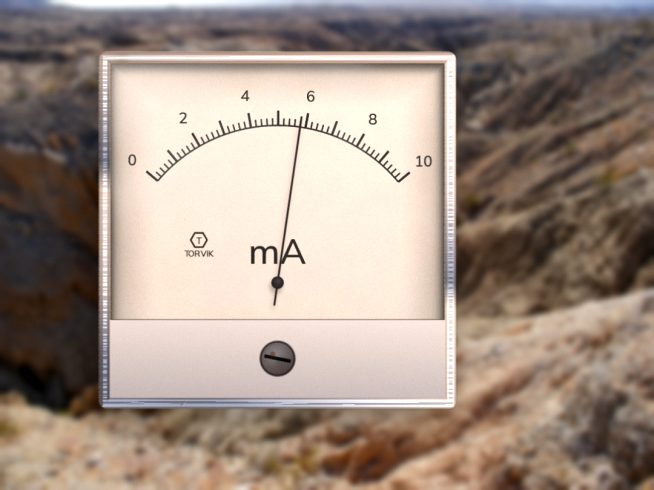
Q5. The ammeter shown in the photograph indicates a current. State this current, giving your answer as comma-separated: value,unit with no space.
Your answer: 5.8,mA
